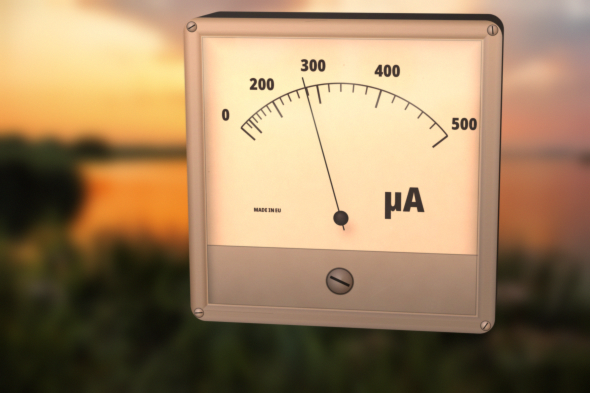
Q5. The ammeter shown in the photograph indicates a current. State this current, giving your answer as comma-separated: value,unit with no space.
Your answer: 280,µA
